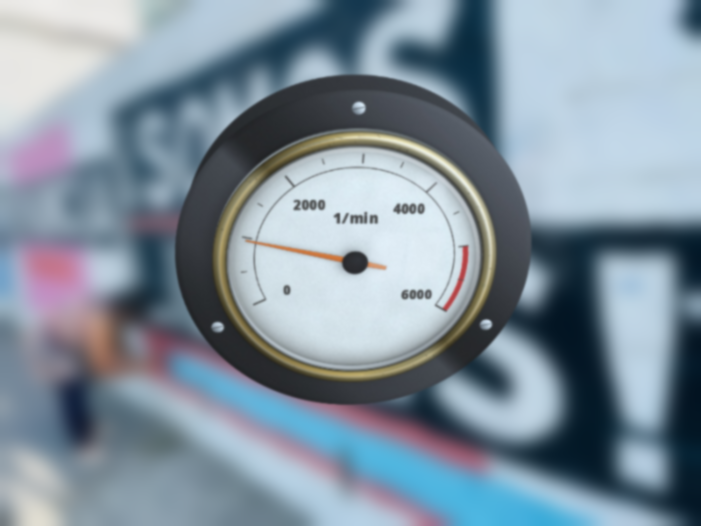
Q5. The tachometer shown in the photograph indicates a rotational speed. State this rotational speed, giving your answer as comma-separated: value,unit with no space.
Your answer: 1000,rpm
